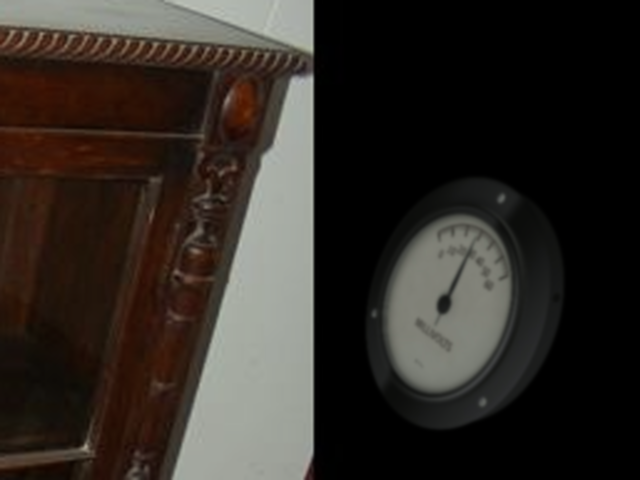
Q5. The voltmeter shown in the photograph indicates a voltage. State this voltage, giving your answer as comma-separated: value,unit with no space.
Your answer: 30,mV
